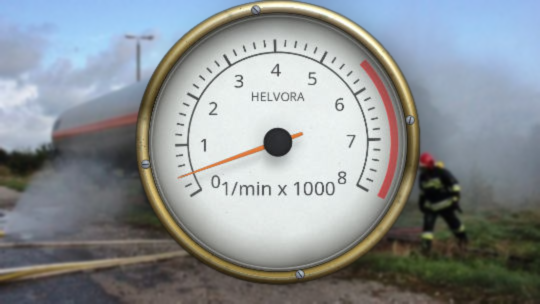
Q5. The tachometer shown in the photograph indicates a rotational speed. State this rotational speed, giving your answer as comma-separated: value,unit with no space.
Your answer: 400,rpm
